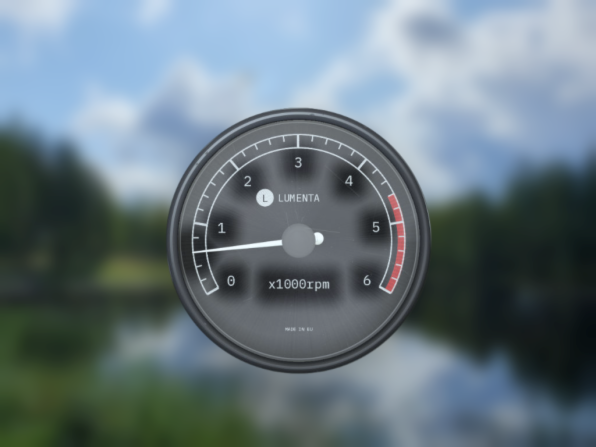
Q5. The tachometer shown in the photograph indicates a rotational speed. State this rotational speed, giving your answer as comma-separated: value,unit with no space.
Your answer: 600,rpm
